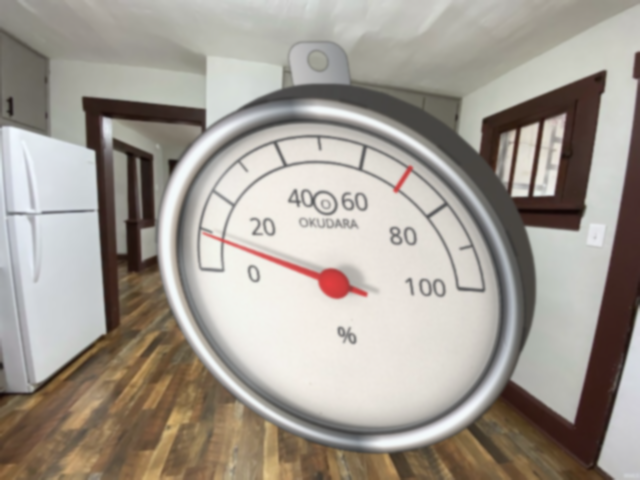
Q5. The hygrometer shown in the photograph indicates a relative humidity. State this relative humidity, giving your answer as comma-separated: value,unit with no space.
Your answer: 10,%
